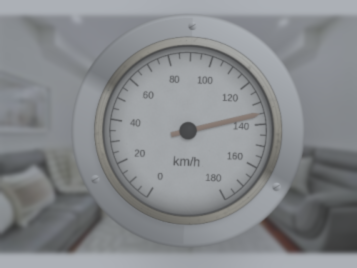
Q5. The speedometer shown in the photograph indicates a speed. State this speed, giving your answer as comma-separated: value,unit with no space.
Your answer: 135,km/h
